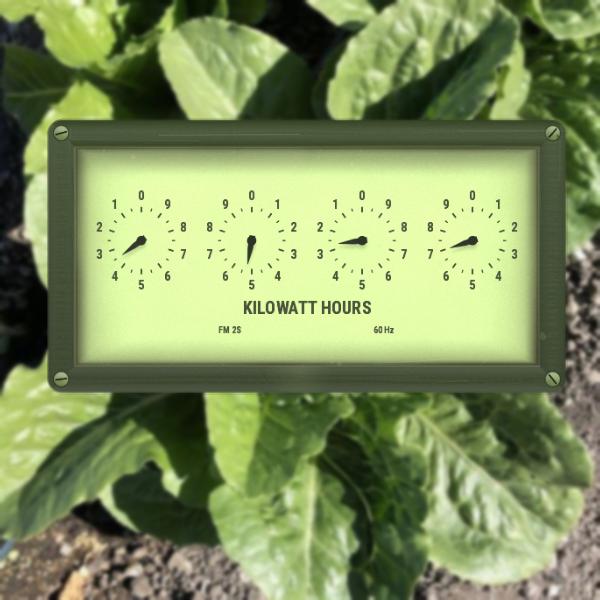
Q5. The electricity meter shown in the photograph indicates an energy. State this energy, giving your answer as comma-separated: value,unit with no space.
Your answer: 3527,kWh
